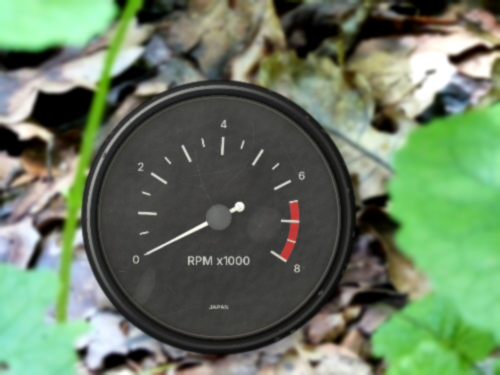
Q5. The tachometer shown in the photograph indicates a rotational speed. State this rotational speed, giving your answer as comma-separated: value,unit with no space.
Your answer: 0,rpm
